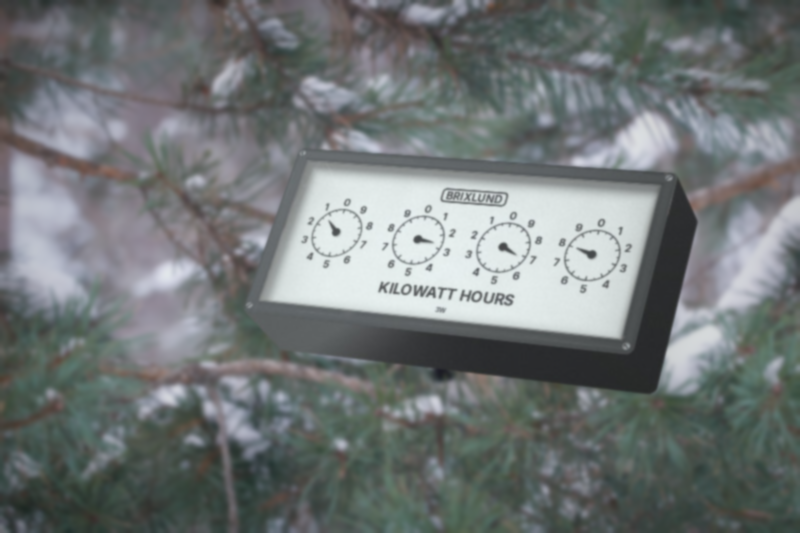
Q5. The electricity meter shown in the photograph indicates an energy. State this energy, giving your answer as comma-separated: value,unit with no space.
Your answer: 1268,kWh
